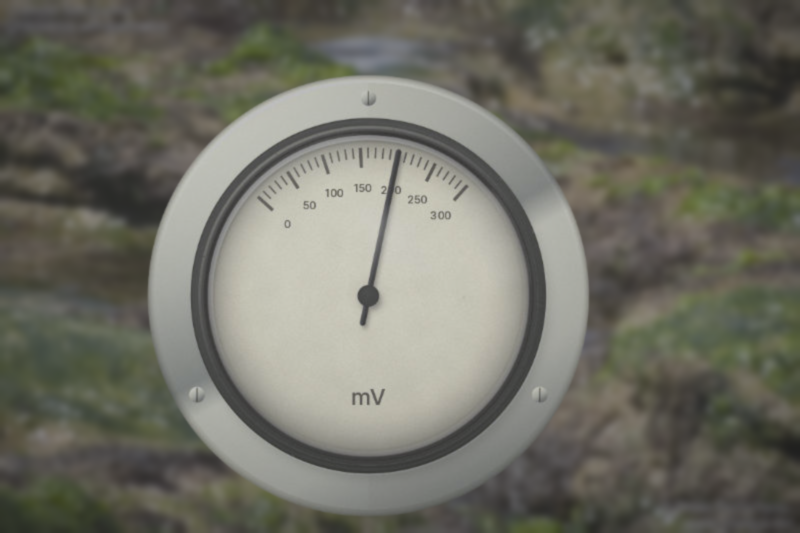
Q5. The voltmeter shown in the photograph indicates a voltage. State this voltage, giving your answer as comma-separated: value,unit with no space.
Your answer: 200,mV
